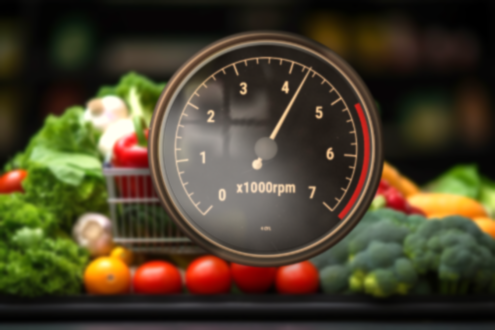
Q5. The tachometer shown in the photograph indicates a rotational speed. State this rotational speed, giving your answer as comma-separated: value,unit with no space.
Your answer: 4300,rpm
